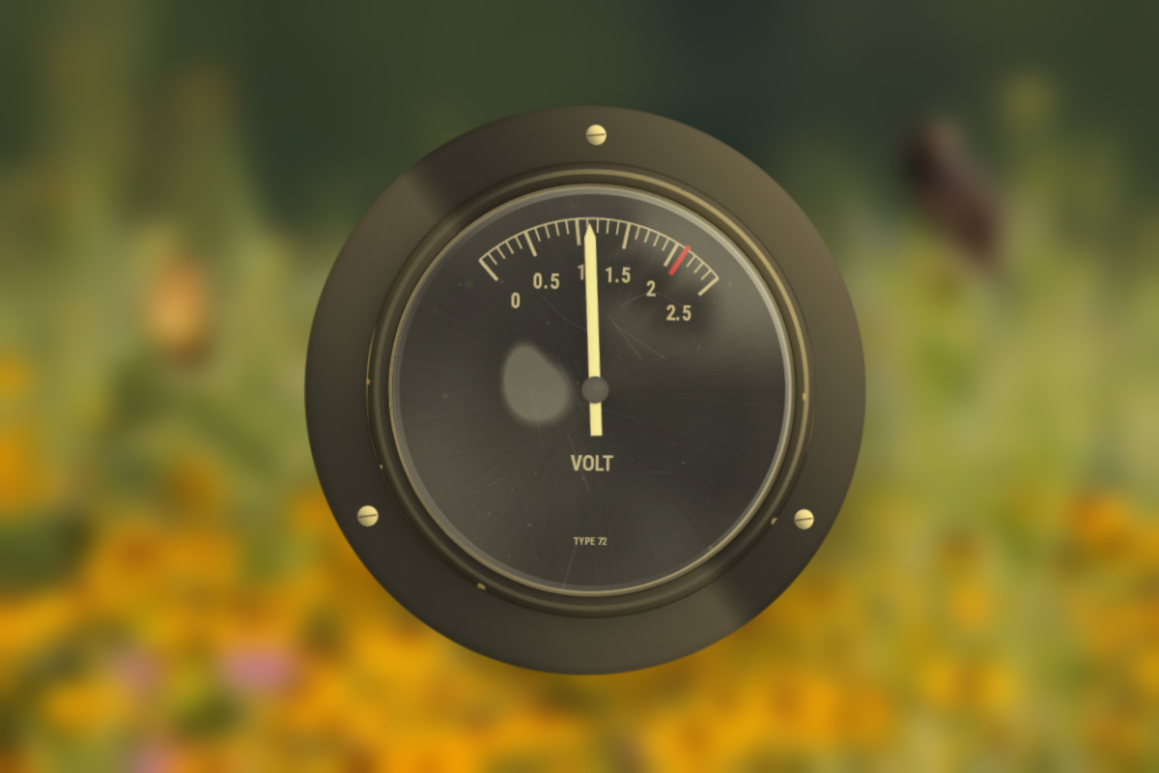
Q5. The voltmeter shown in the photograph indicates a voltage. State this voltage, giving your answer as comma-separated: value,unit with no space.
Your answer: 1.1,V
